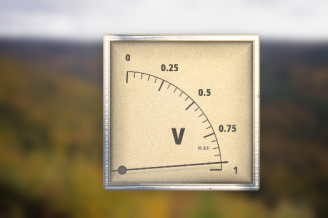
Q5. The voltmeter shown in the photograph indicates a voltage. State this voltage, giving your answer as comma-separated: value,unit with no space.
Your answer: 0.95,V
